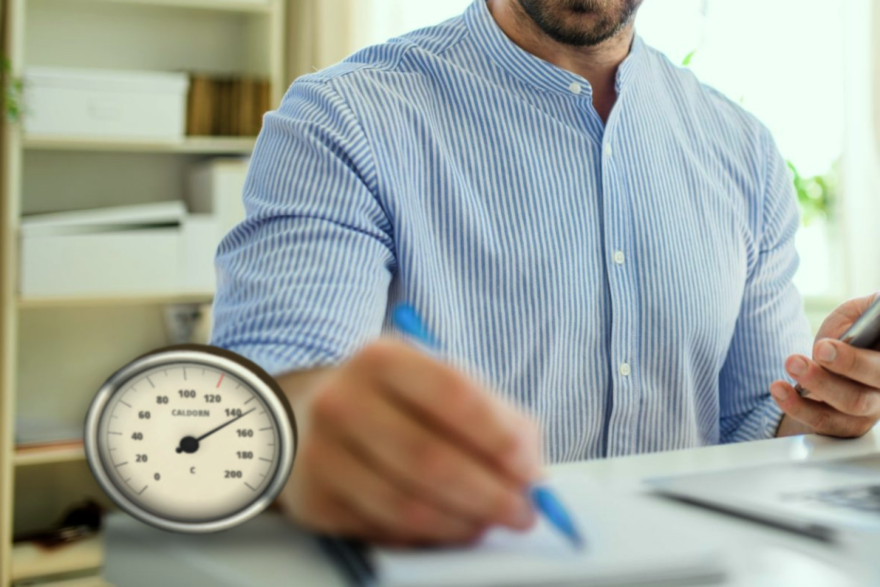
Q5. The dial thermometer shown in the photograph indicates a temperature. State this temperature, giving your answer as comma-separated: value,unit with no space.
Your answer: 145,°C
